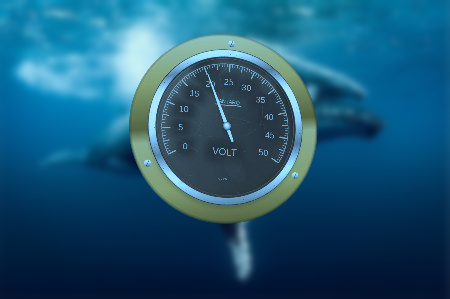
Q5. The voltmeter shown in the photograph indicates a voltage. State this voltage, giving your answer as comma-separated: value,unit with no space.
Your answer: 20,V
